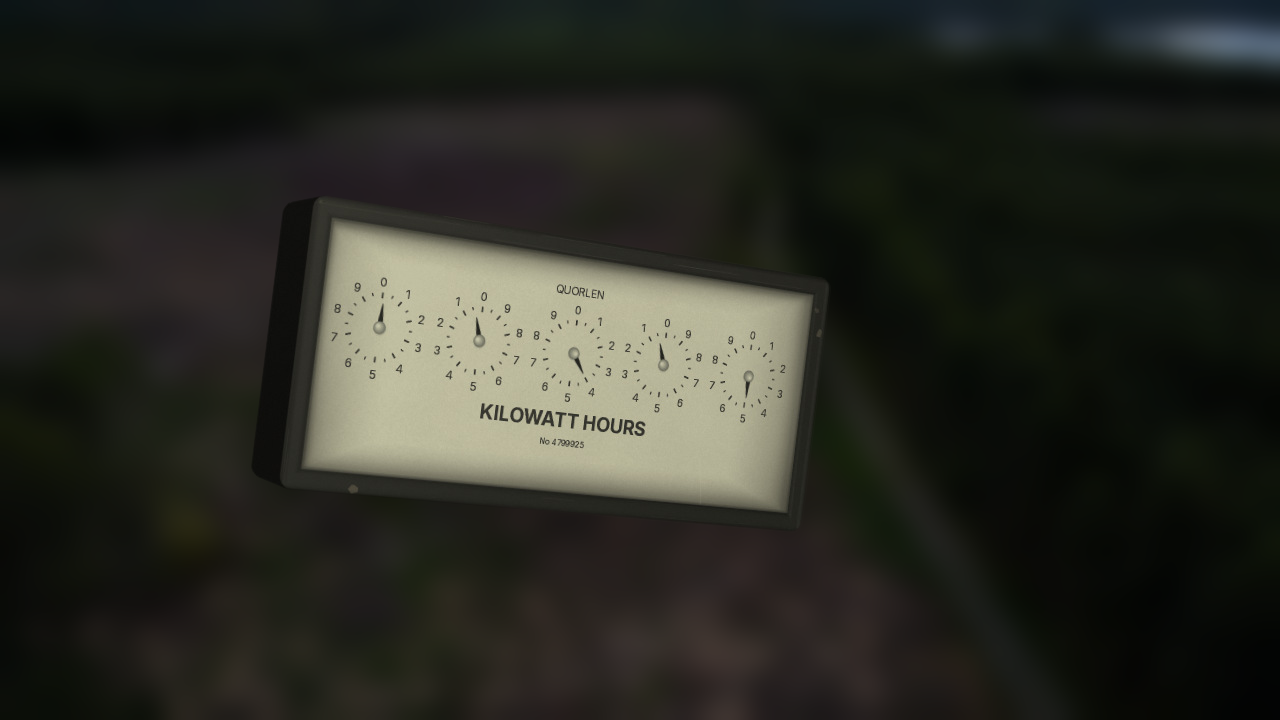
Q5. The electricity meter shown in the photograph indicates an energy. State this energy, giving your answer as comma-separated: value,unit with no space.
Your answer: 405,kWh
